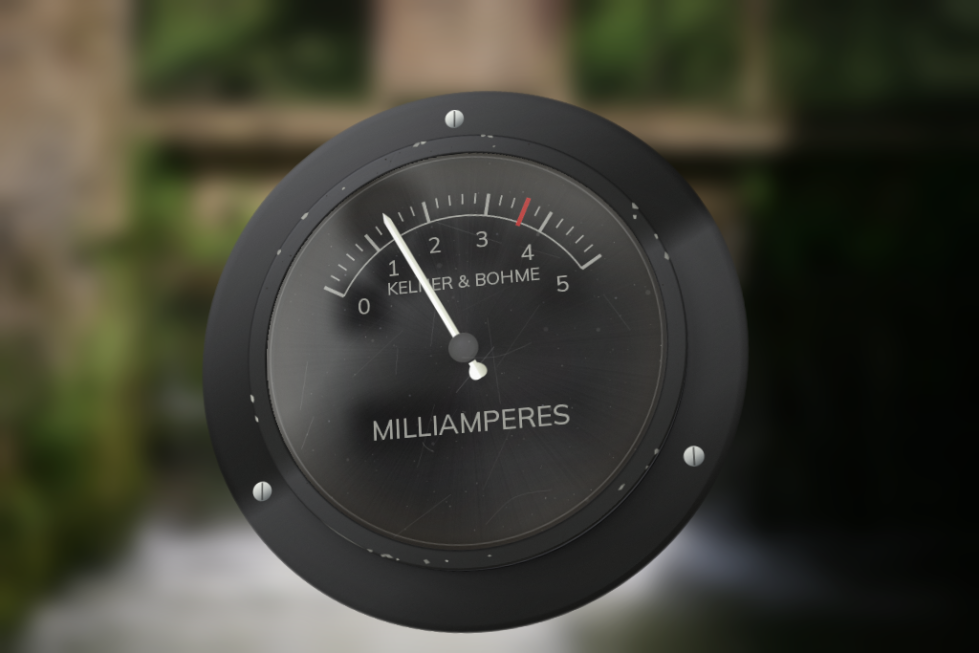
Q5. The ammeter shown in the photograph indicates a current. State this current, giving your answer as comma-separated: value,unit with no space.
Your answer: 1.4,mA
